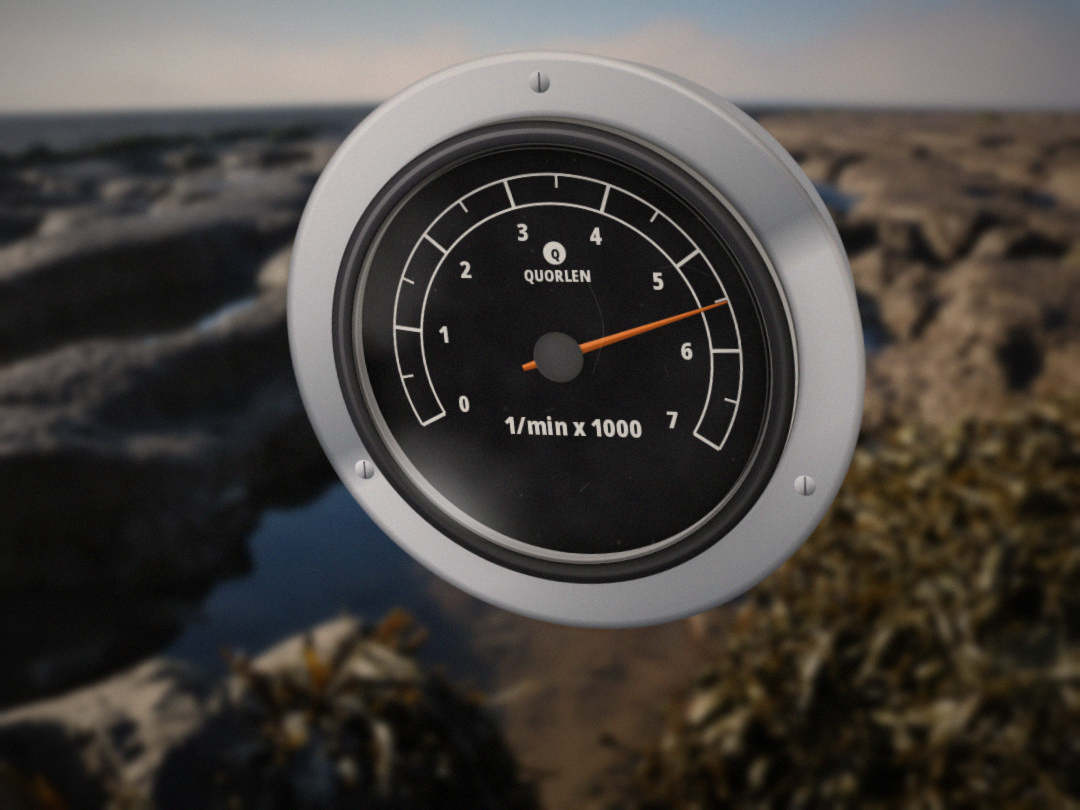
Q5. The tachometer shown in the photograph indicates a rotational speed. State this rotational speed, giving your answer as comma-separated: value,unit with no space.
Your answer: 5500,rpm
